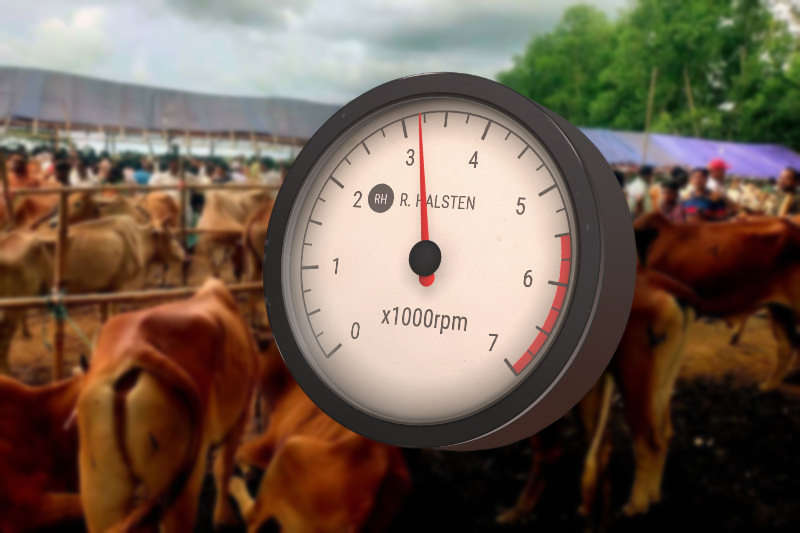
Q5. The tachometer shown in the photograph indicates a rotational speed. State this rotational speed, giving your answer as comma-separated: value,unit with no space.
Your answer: 3250,rpm
